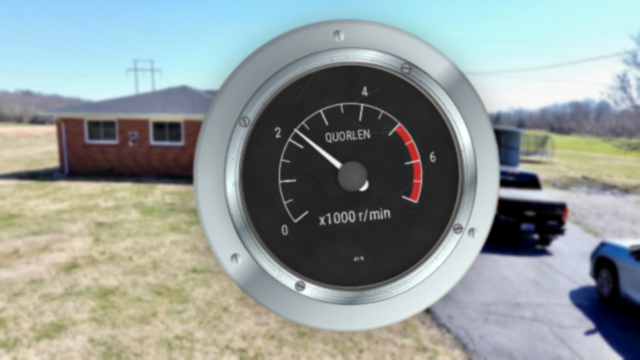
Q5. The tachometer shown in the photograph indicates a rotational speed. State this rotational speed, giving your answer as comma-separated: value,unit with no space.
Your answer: 2250,rpm
